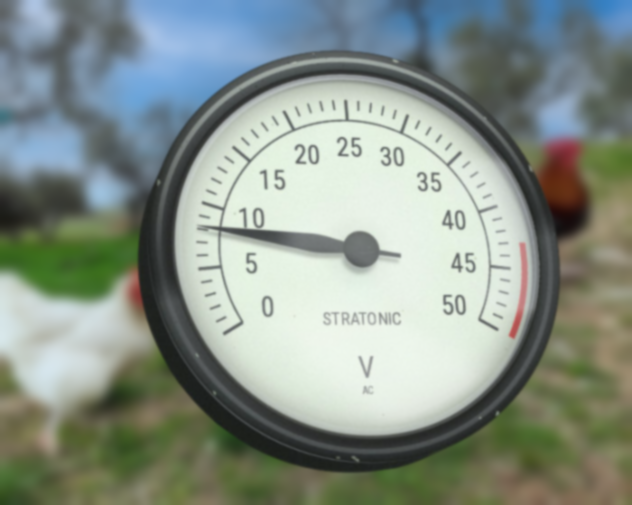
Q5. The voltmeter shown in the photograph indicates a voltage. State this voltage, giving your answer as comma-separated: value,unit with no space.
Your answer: 8,V
